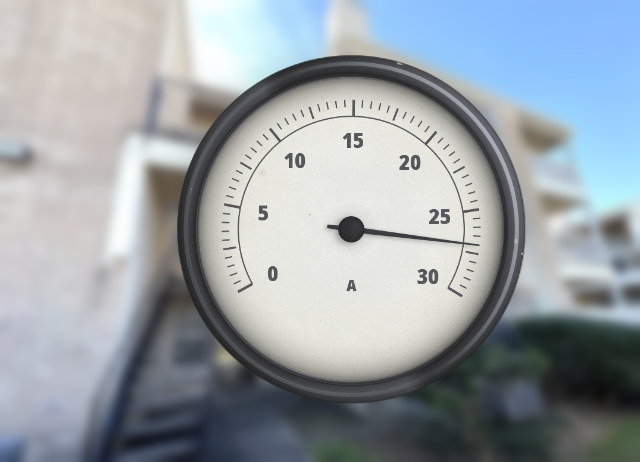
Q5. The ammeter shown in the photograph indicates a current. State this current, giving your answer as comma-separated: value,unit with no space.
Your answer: 27,A
